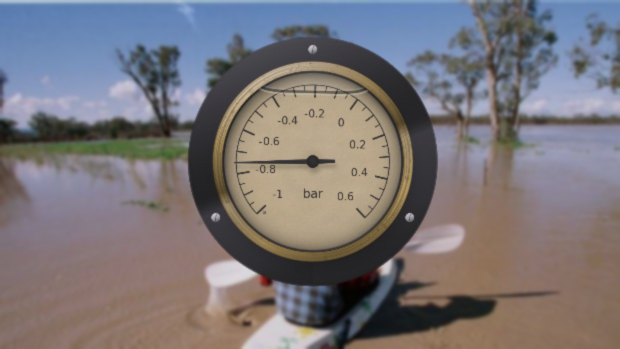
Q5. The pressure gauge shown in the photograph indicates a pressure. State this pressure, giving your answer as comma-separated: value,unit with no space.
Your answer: -0.75,bar
